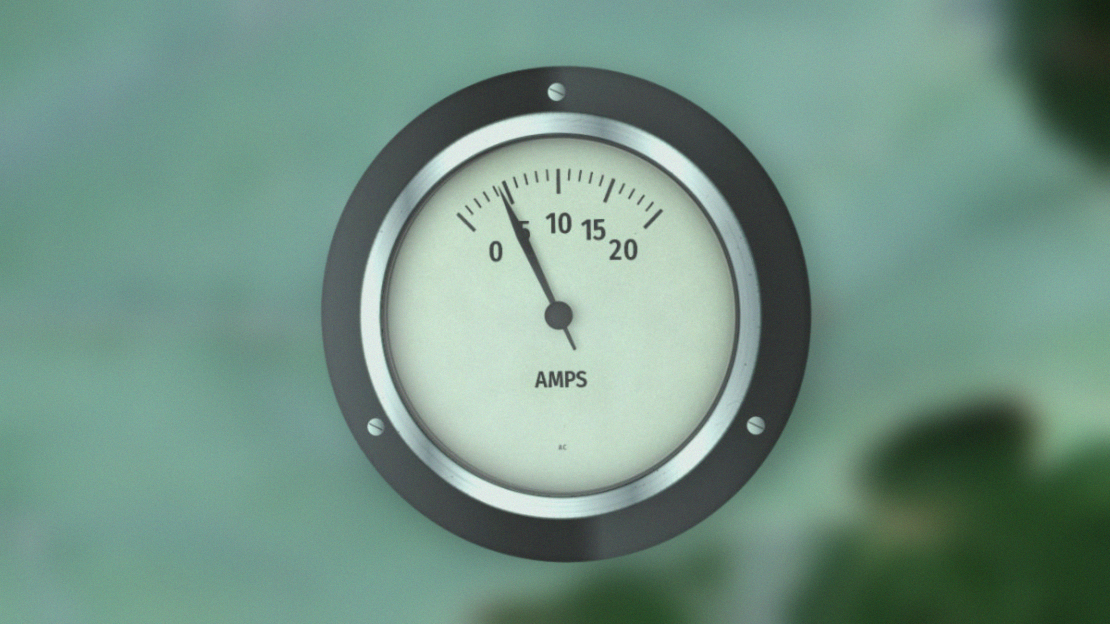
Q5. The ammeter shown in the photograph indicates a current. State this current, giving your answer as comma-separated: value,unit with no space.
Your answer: 4.5,A
